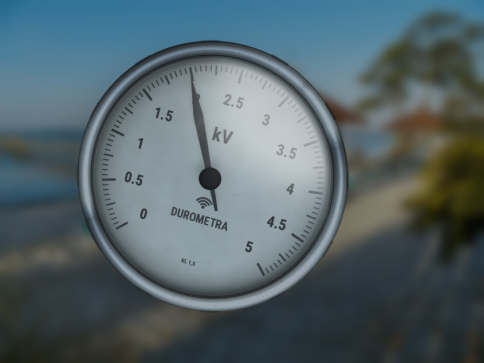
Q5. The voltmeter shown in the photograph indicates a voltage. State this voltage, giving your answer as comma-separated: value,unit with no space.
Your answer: 2,kV
